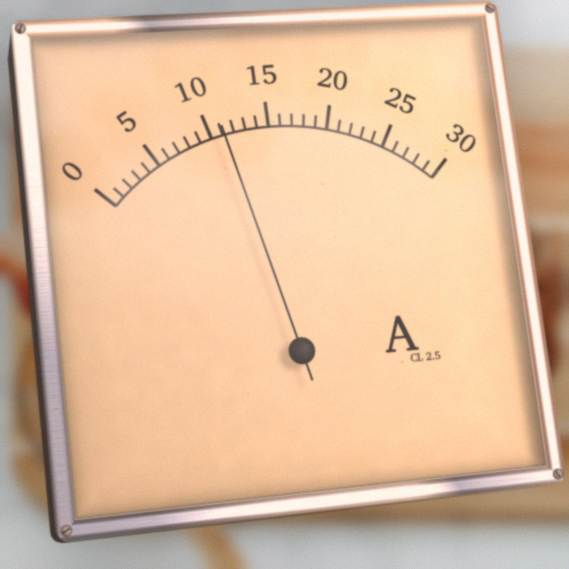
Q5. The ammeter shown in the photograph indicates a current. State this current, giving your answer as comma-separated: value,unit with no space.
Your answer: 11,A
